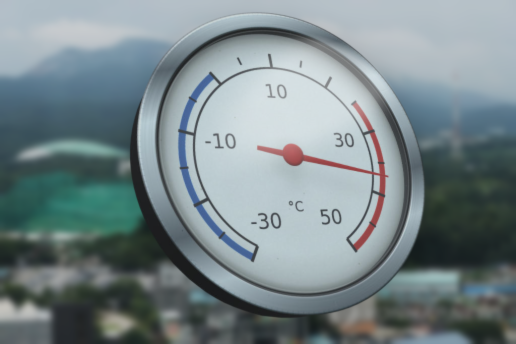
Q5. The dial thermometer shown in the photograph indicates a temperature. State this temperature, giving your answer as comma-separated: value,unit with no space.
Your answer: 37.5,°C
